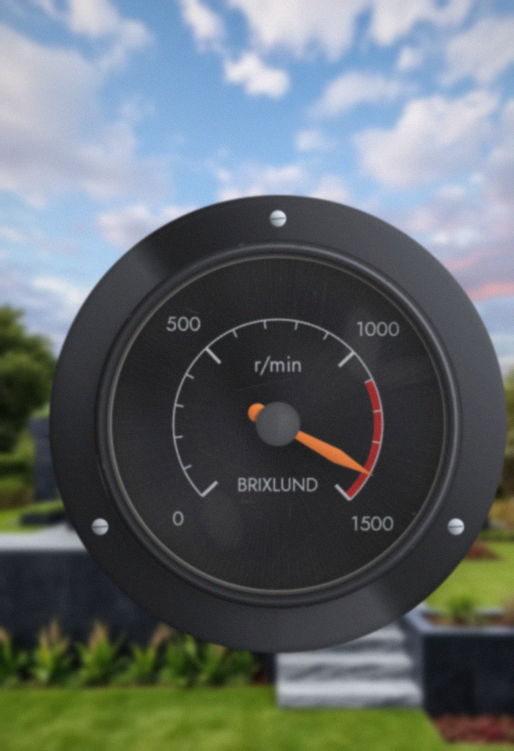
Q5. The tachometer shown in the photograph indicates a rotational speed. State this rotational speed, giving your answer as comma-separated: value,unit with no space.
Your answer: 1400,rpm
